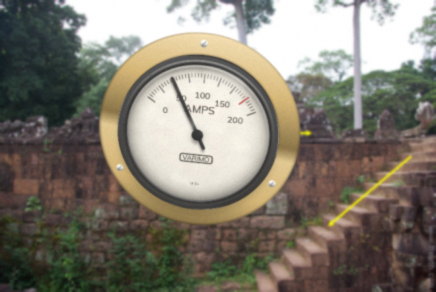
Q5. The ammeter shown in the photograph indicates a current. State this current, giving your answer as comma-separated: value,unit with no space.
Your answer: 50,A
